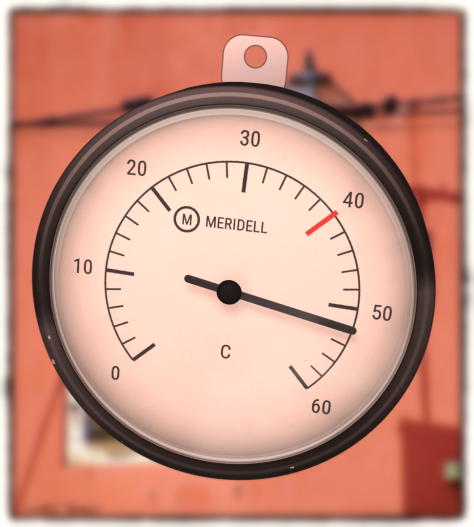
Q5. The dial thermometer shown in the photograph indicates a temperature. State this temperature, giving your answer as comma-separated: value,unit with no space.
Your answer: 52,°C
